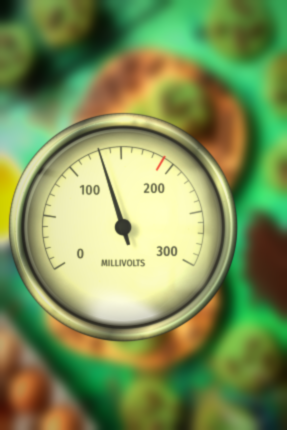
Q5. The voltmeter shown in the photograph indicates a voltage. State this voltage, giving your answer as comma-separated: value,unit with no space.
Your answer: 130,mV
